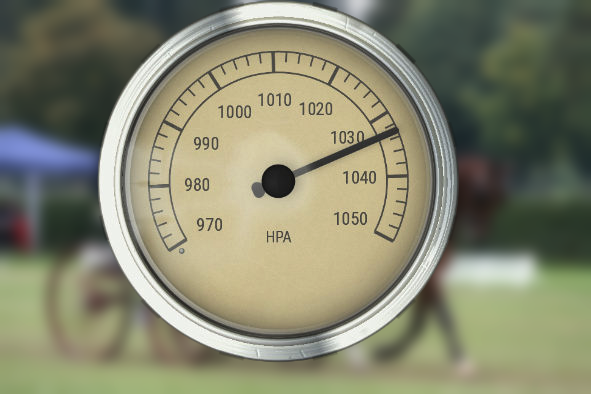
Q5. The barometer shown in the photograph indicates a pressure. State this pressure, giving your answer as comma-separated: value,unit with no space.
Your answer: 1033,hPa
